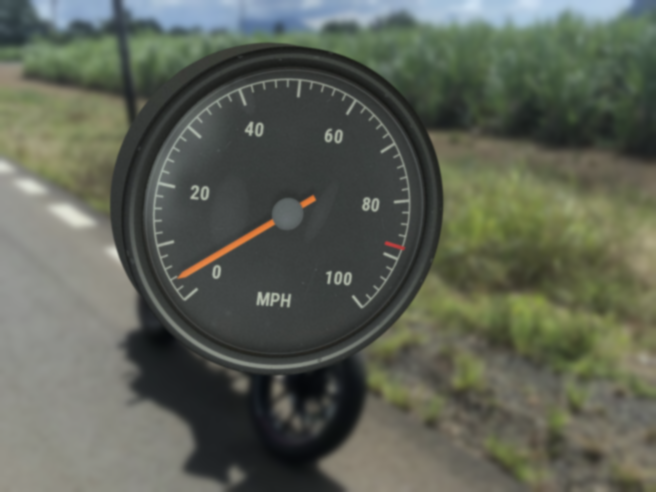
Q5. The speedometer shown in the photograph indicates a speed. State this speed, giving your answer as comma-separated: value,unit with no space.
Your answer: 4,mph
